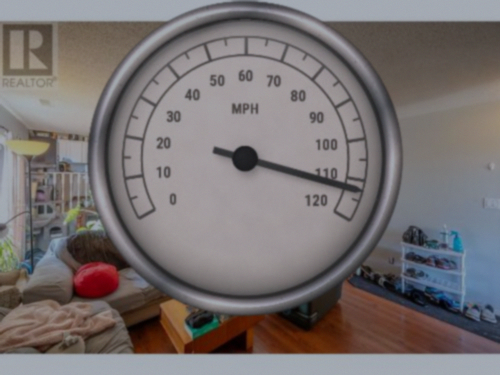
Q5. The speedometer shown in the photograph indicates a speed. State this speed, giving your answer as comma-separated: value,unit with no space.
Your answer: 112.5,mph
